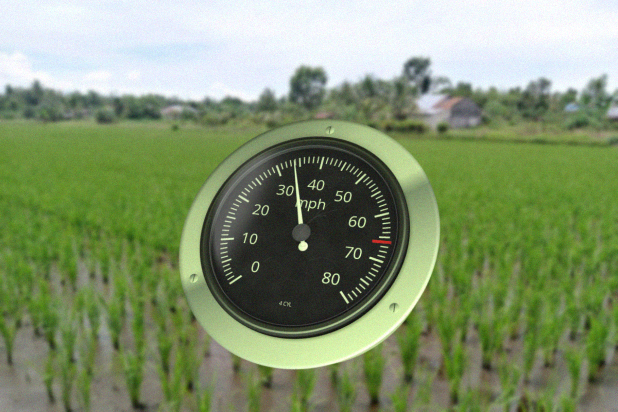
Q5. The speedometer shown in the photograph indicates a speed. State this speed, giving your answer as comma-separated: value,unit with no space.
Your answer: 34,mph
